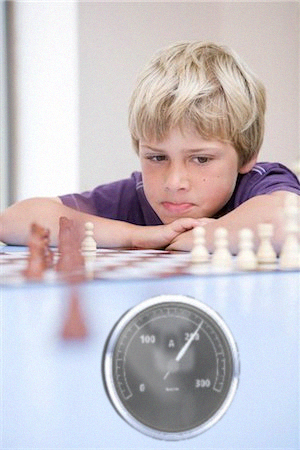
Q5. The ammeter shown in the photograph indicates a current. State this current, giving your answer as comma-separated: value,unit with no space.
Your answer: 200,A
